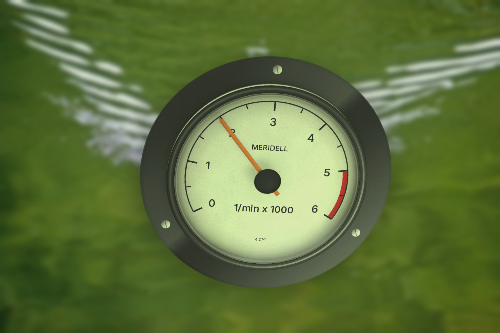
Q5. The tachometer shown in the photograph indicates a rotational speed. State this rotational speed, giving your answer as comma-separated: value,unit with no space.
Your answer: 2000,rpm
